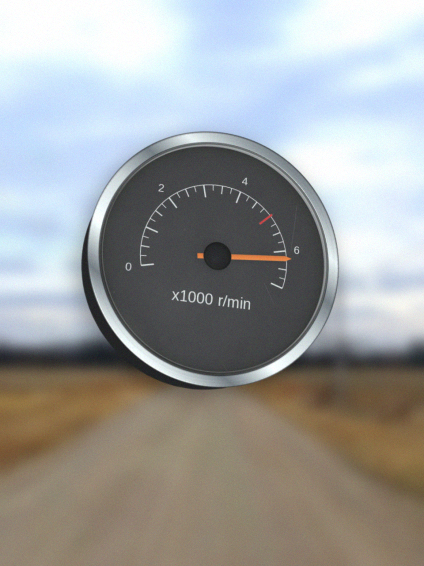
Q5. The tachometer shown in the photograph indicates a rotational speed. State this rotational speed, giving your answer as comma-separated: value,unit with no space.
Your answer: 6250,rpm
